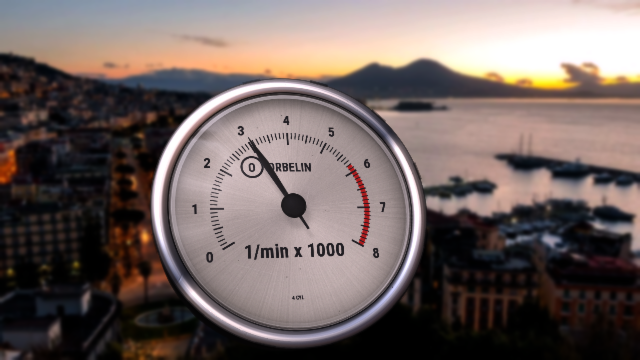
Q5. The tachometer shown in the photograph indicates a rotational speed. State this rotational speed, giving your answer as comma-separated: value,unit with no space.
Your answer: 3000,rpm
